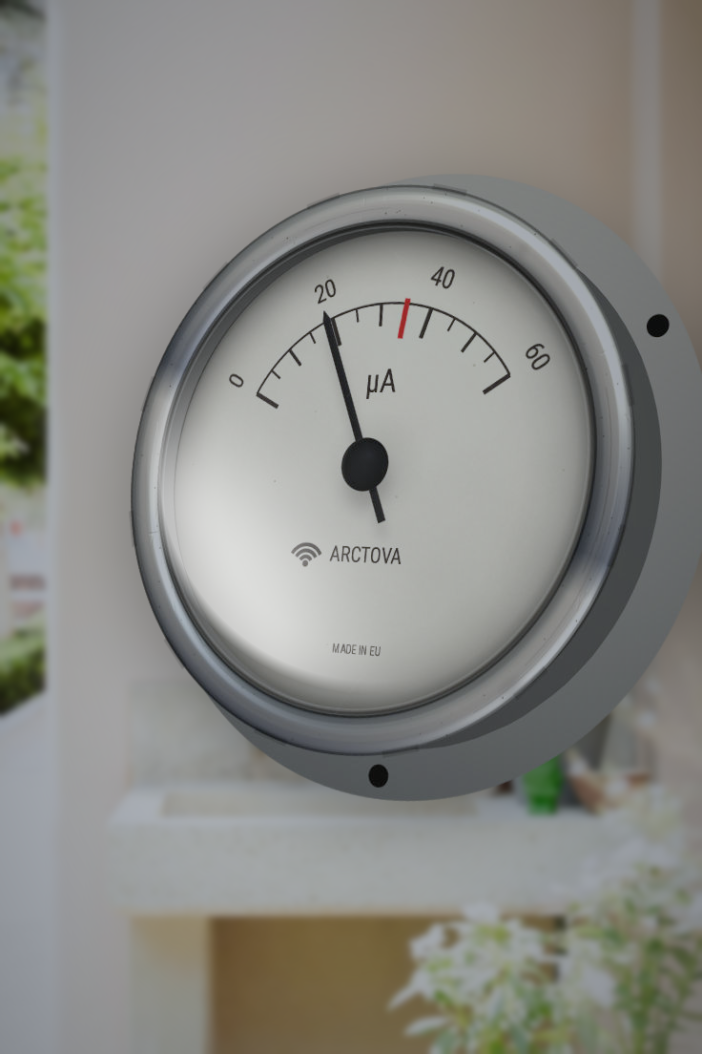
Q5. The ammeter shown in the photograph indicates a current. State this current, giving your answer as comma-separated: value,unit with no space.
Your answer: 20,µA
